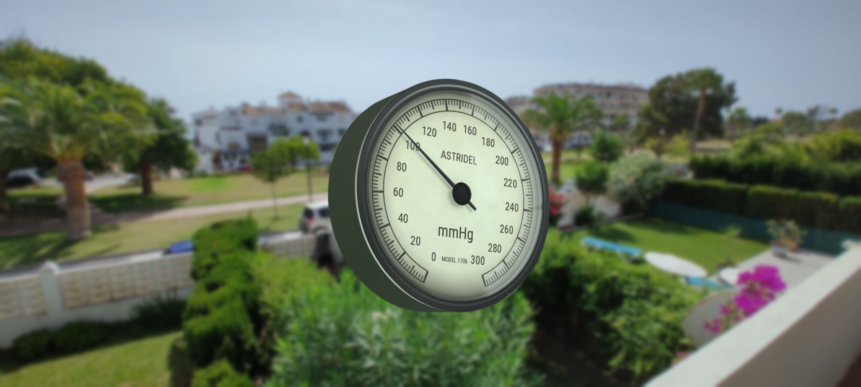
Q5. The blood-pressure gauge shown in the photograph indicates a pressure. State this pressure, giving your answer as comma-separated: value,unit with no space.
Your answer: 100,mmHg
